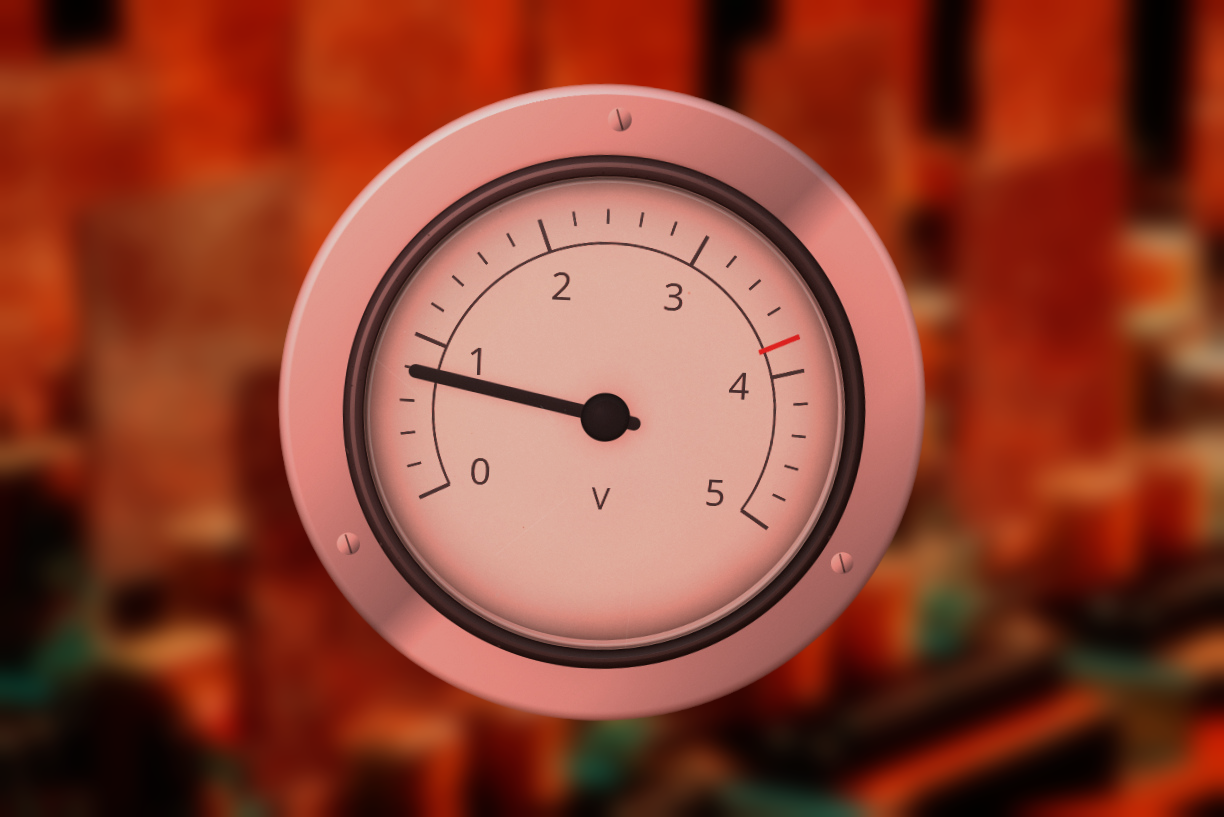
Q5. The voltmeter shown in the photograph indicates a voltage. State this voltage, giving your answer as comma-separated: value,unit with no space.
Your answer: 0.8,V
